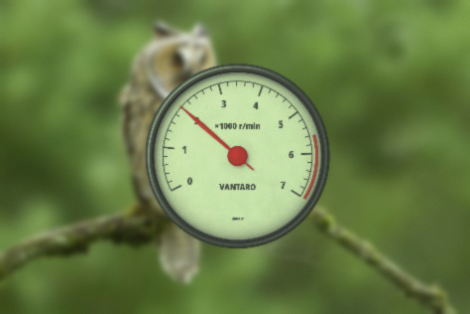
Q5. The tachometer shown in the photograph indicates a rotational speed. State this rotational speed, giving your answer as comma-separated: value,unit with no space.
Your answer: 2000,rpm
